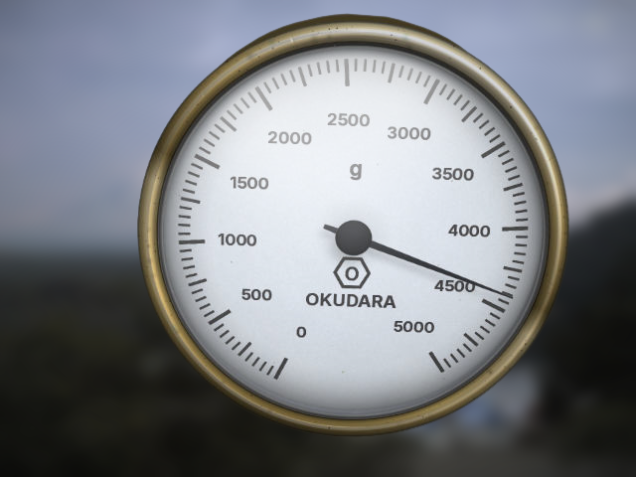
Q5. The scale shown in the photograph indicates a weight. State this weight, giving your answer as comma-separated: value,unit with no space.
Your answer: 4400,g
